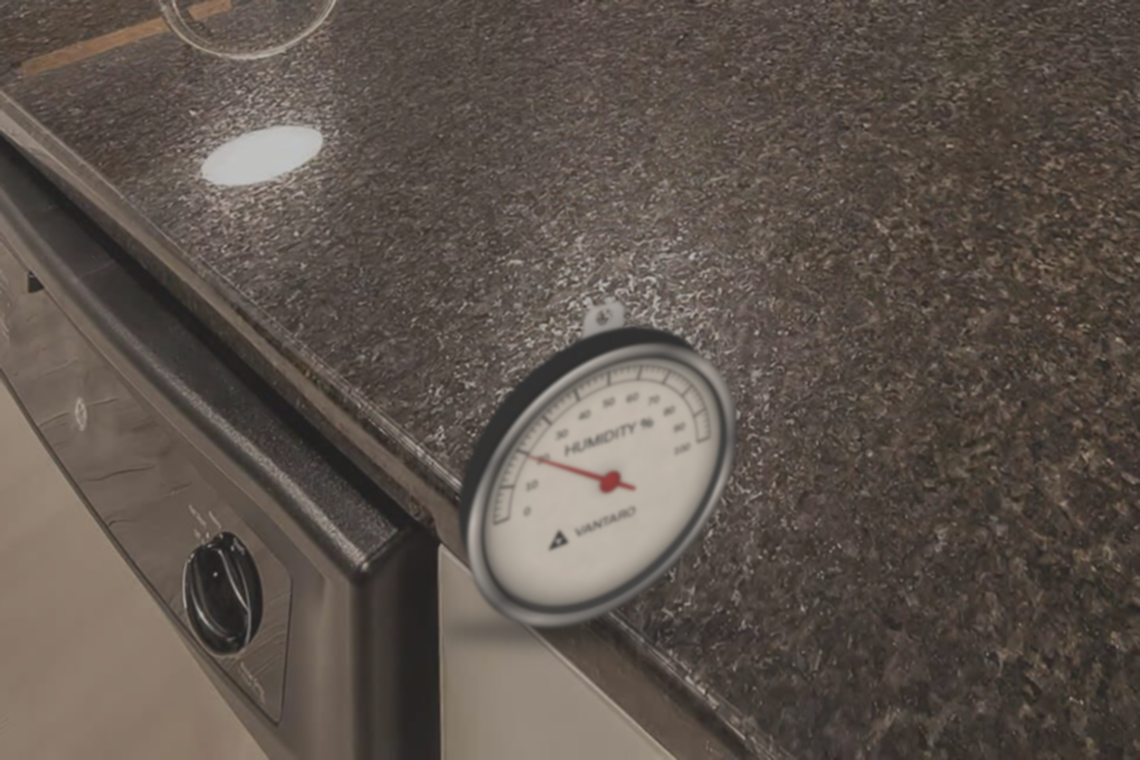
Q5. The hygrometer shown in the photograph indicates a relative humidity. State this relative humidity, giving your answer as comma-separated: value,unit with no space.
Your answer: 20,%
